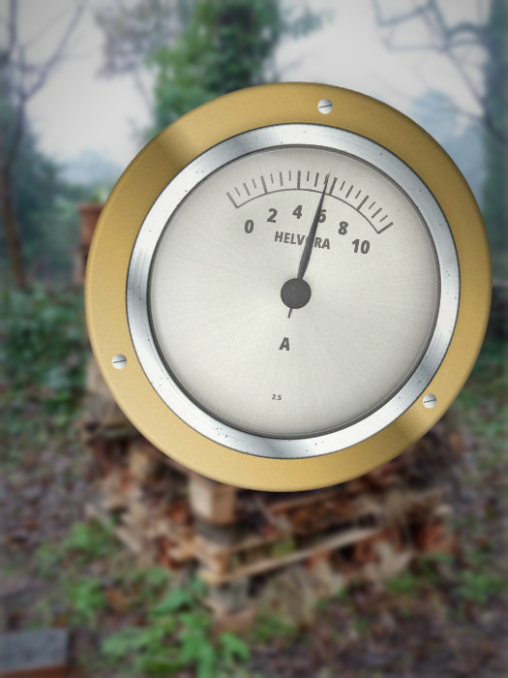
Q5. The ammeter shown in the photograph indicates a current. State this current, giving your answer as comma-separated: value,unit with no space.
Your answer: 5.5,A
